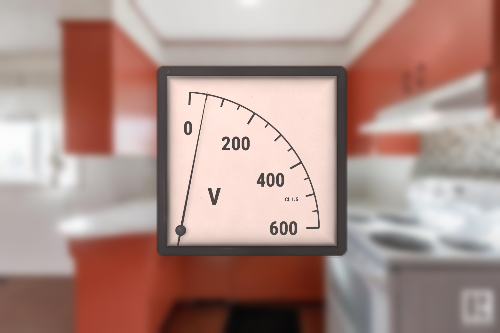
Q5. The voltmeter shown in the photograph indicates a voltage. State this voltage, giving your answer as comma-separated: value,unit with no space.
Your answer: 50,V
